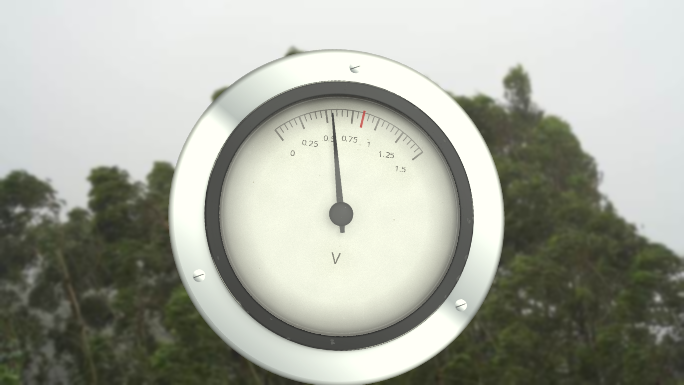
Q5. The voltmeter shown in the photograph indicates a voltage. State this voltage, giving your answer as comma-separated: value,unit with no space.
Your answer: 0.55,V
